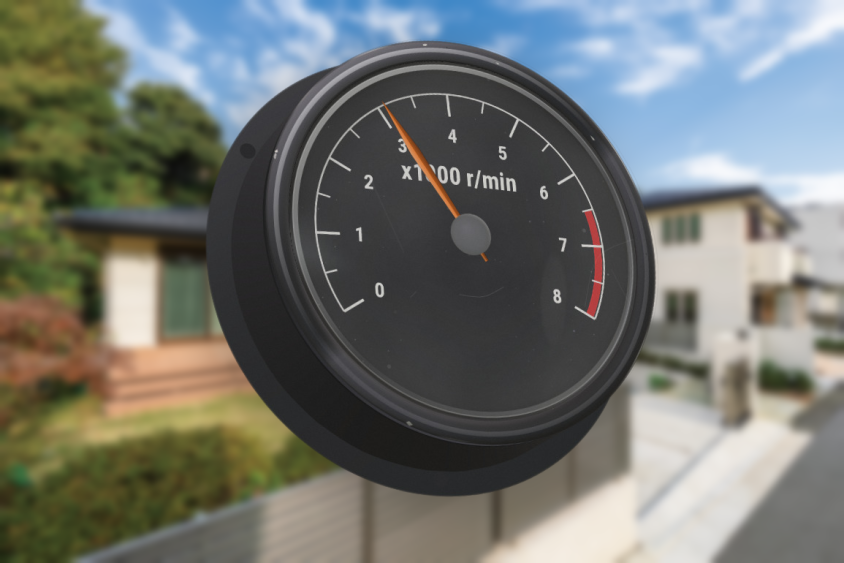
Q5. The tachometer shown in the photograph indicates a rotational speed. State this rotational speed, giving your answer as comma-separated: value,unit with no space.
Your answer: 3000,rpm
